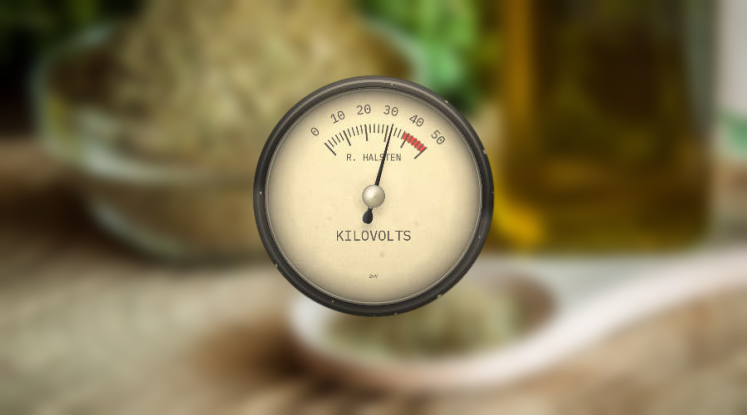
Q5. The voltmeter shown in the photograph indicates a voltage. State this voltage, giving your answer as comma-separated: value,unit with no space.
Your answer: 32,kV
